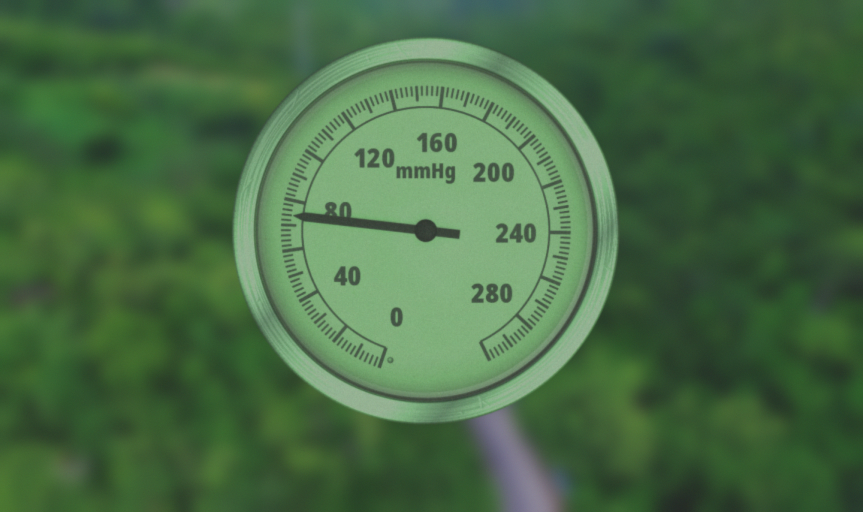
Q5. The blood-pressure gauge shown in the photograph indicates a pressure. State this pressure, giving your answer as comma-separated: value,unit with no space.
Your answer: 74,mmHg
